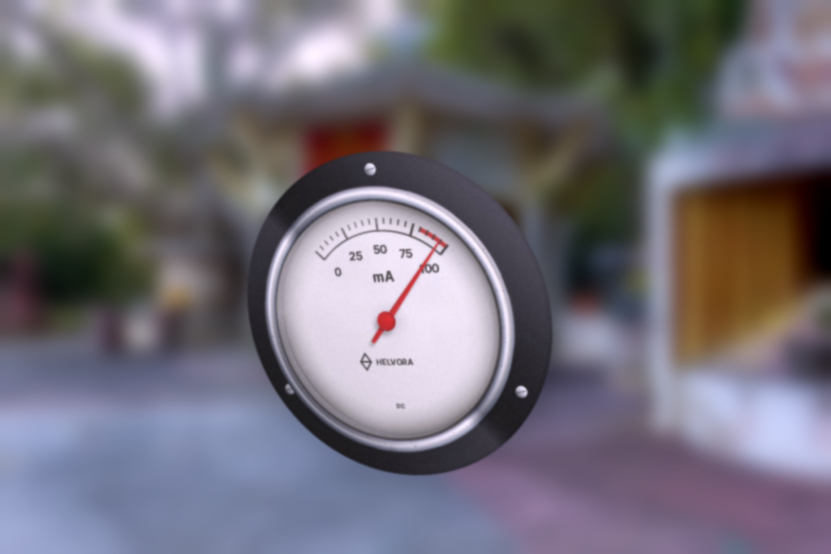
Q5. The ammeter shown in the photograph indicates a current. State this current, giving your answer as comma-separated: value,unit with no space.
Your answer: 95,mA
